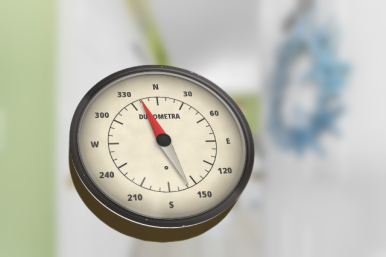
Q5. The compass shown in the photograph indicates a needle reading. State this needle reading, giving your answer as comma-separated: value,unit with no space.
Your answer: 340,°
